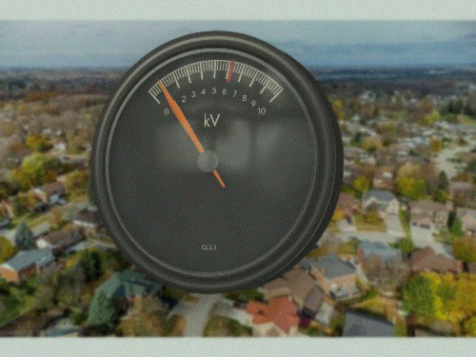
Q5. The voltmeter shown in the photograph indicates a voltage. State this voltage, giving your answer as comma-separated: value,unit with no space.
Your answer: 1,kV
